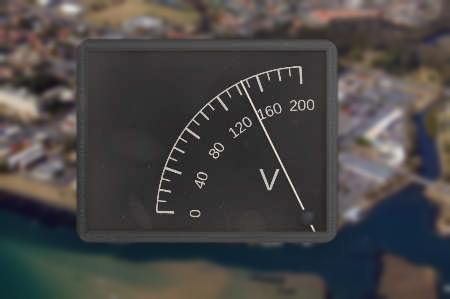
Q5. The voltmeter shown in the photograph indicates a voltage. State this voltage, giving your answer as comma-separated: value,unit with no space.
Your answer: 145,V
